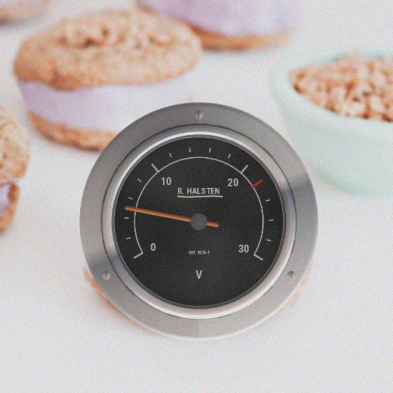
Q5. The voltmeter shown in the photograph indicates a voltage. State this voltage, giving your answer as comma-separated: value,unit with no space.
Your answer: 5,V
